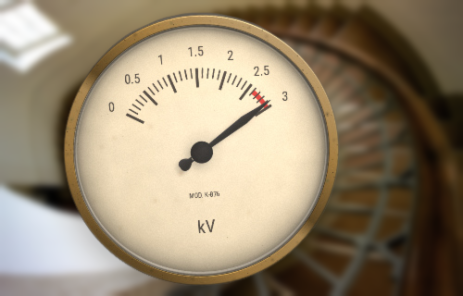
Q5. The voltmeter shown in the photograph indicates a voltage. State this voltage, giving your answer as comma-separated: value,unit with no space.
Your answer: 2.9,kV
